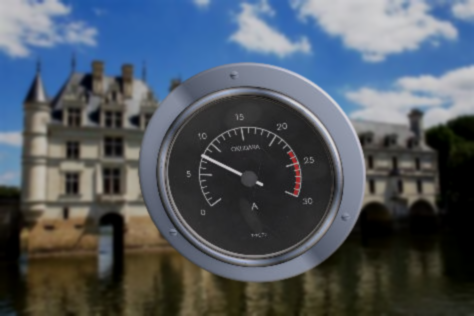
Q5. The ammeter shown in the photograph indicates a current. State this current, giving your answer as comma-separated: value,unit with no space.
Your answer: 8,A
